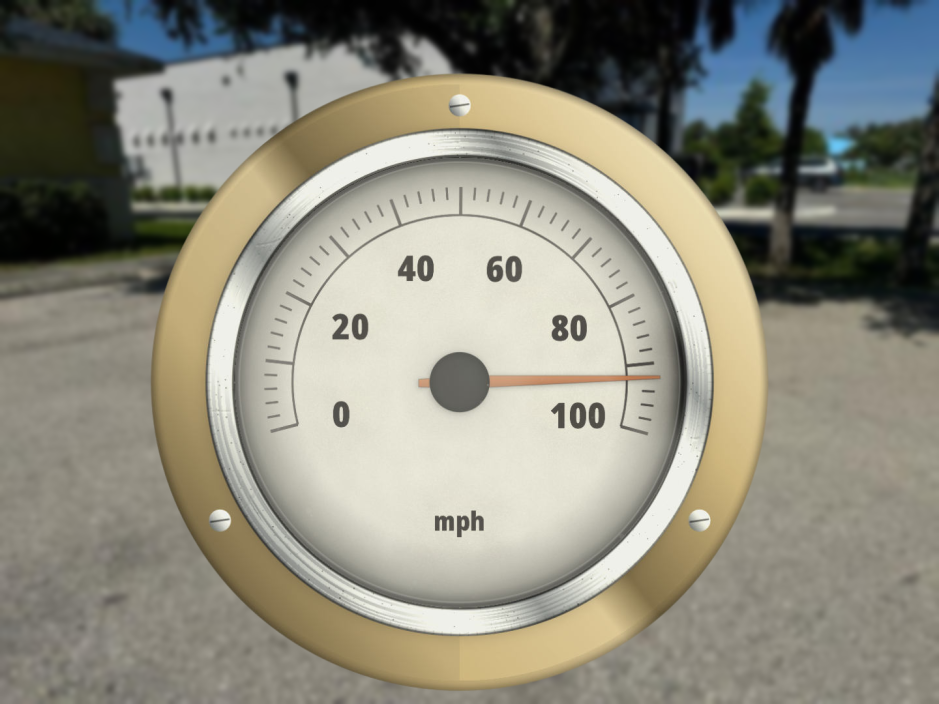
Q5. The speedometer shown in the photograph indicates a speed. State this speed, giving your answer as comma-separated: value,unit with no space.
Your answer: 92,mph
